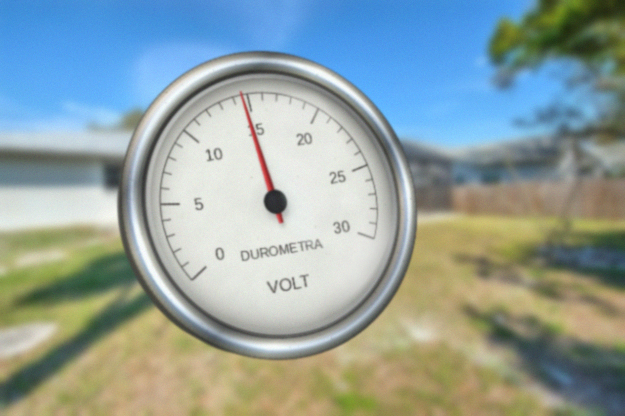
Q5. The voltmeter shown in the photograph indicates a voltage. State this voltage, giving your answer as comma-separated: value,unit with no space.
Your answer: 14.5,V
